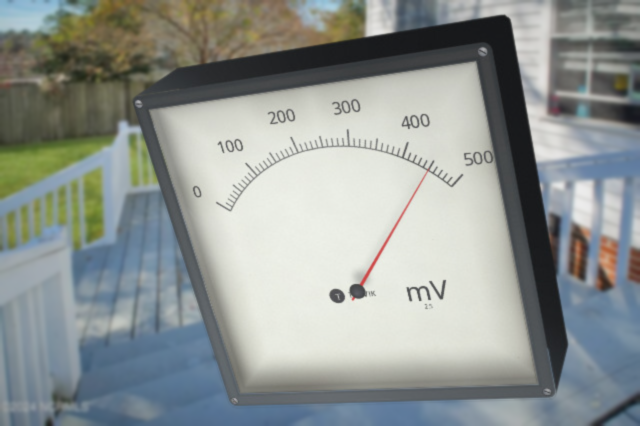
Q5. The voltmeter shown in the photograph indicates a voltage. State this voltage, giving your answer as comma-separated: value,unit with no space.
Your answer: 450,mV
